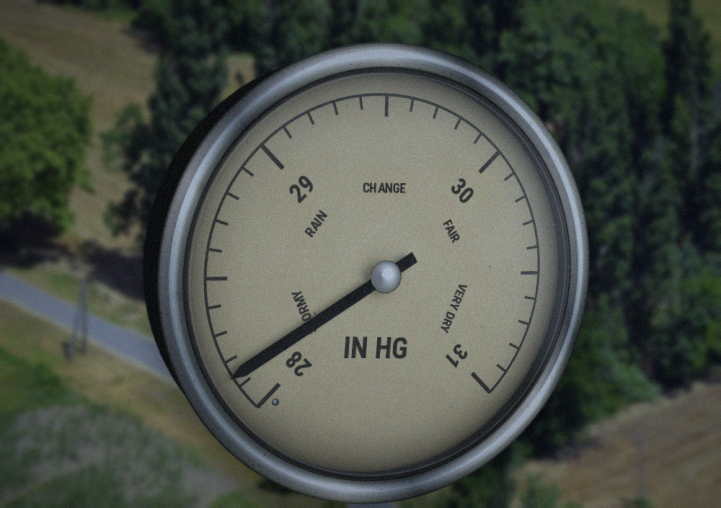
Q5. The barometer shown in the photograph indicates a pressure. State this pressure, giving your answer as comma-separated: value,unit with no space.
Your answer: 28.15,inHg
